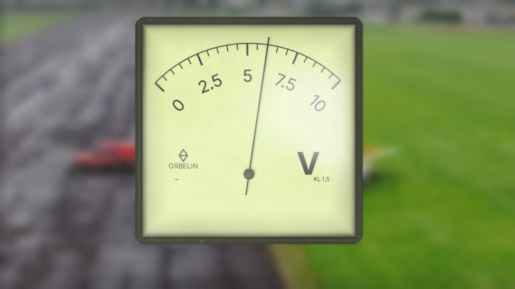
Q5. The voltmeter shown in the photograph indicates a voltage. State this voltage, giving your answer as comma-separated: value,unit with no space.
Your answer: 6,V
